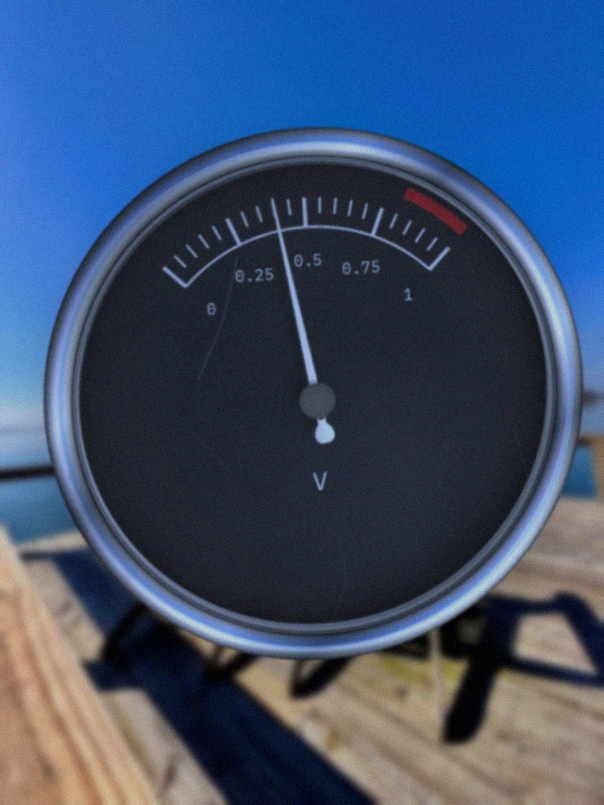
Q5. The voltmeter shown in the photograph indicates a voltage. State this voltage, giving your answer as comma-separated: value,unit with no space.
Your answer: 0.4,V
